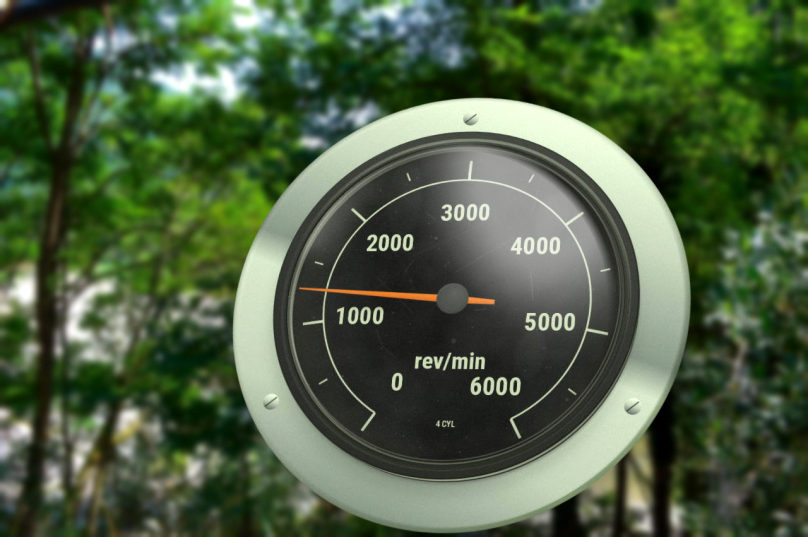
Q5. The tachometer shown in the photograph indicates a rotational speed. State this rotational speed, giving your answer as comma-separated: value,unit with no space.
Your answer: 1250,rpm
